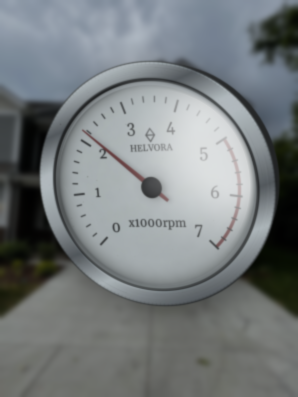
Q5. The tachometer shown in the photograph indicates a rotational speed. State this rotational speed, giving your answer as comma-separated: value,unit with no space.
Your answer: 2200,rpm
